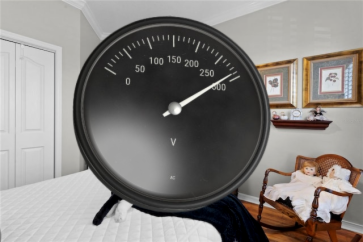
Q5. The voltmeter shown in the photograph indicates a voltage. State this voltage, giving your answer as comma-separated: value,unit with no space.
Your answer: 290,V
